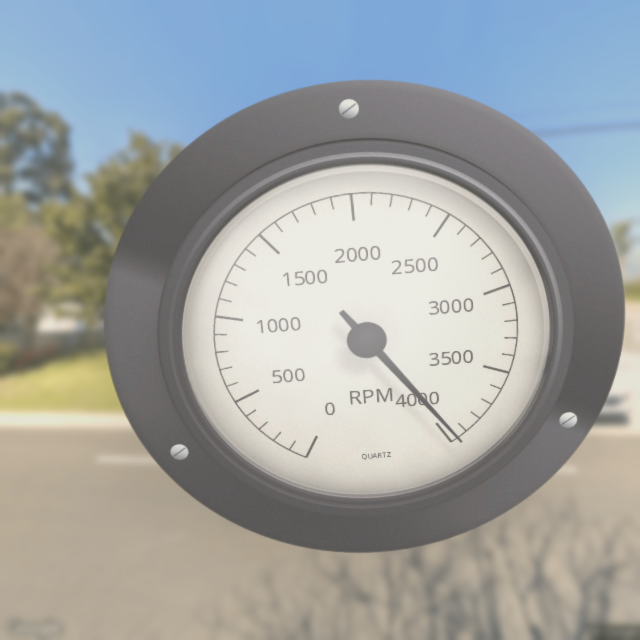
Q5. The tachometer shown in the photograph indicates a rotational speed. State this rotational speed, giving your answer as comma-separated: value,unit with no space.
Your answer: 3950,rpm
